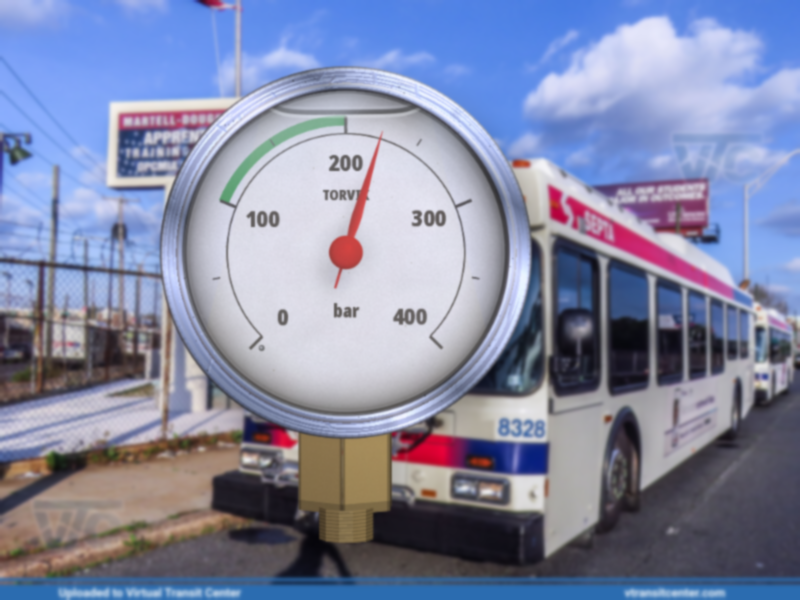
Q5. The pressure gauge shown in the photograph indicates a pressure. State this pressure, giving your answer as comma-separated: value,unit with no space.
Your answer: 225,bar
